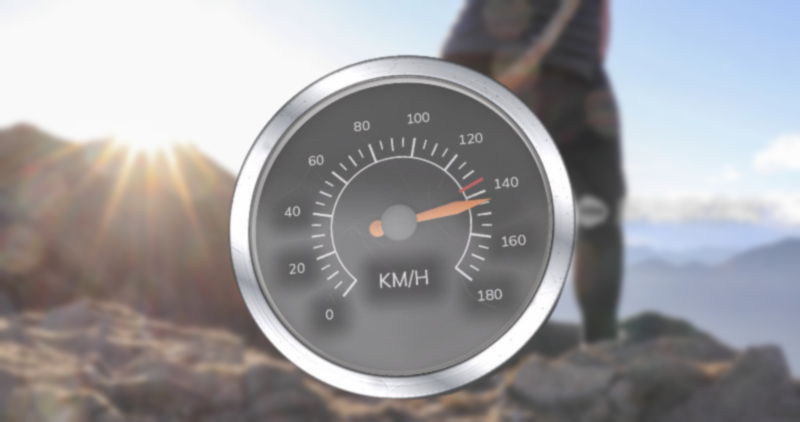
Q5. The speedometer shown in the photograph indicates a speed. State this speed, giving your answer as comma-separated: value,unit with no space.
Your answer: 145,km/h
